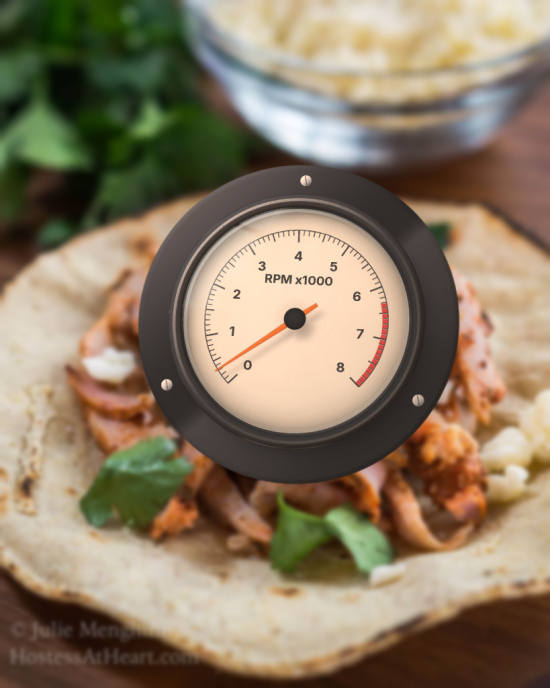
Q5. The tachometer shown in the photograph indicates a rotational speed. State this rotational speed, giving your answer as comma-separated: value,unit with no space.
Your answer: 300,rpm
